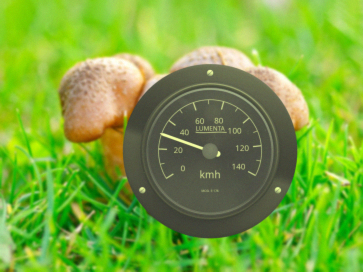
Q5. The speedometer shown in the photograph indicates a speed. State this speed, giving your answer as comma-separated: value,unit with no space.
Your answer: 30,km/h
